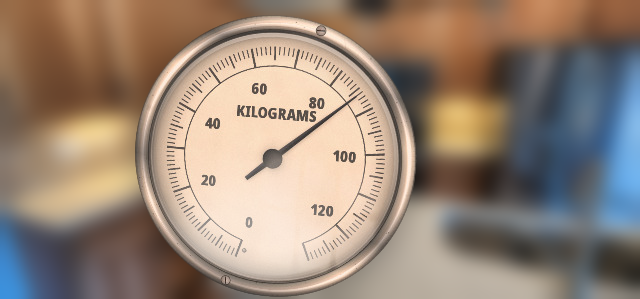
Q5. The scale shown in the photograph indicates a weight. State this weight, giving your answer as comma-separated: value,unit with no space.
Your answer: 86,kg
